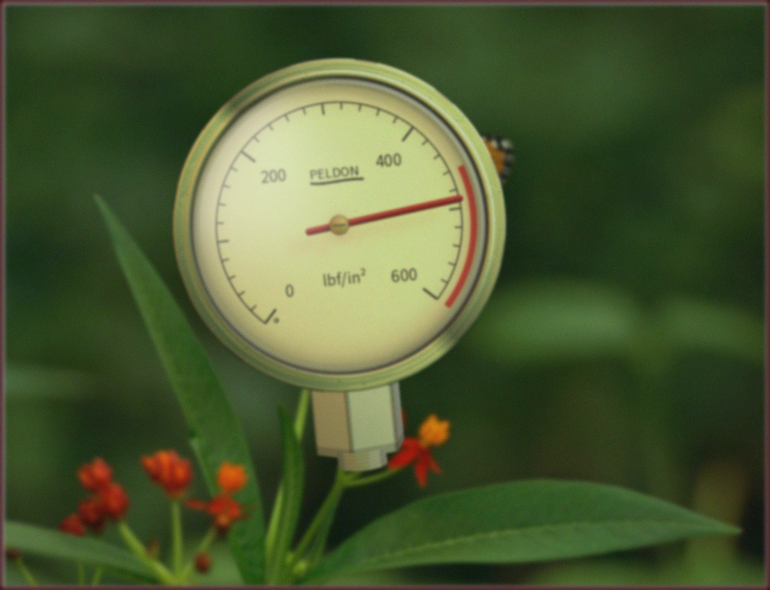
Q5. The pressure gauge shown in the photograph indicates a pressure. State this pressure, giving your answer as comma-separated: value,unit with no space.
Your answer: 490,psi
